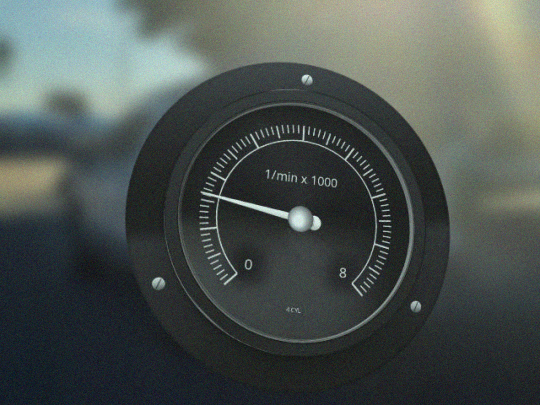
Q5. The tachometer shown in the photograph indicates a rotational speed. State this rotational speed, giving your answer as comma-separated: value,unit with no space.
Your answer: 1600,rpm
